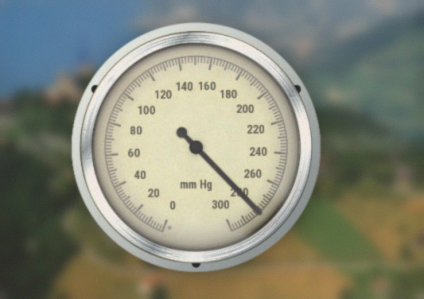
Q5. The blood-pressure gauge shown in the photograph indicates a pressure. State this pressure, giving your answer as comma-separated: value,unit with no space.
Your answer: 280,mmHg
